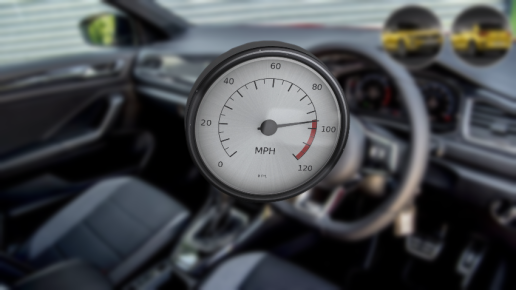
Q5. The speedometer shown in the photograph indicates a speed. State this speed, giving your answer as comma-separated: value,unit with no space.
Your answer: 95,mph
